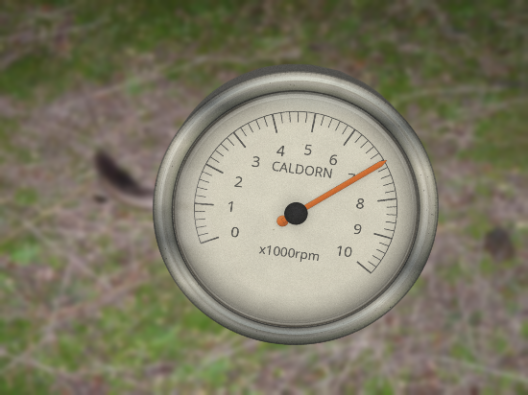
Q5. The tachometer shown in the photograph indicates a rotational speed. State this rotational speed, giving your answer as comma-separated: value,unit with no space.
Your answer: 7000,rpm
